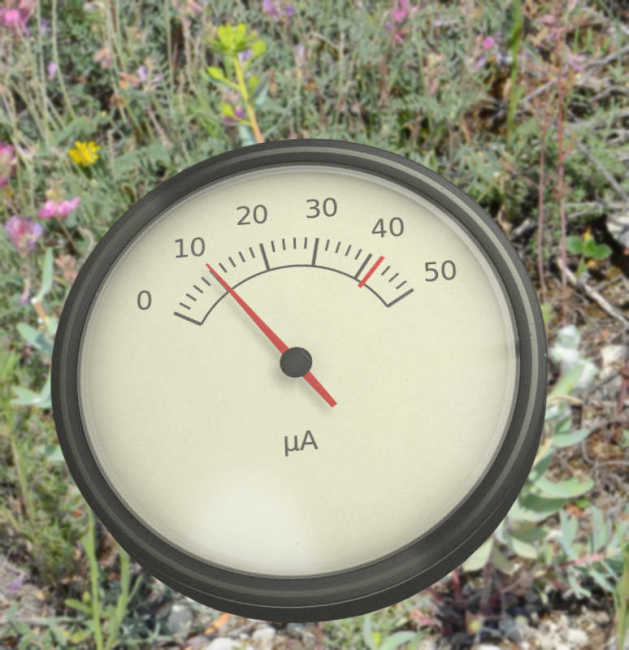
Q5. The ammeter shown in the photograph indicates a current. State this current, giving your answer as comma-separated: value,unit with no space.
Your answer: 10,µA
